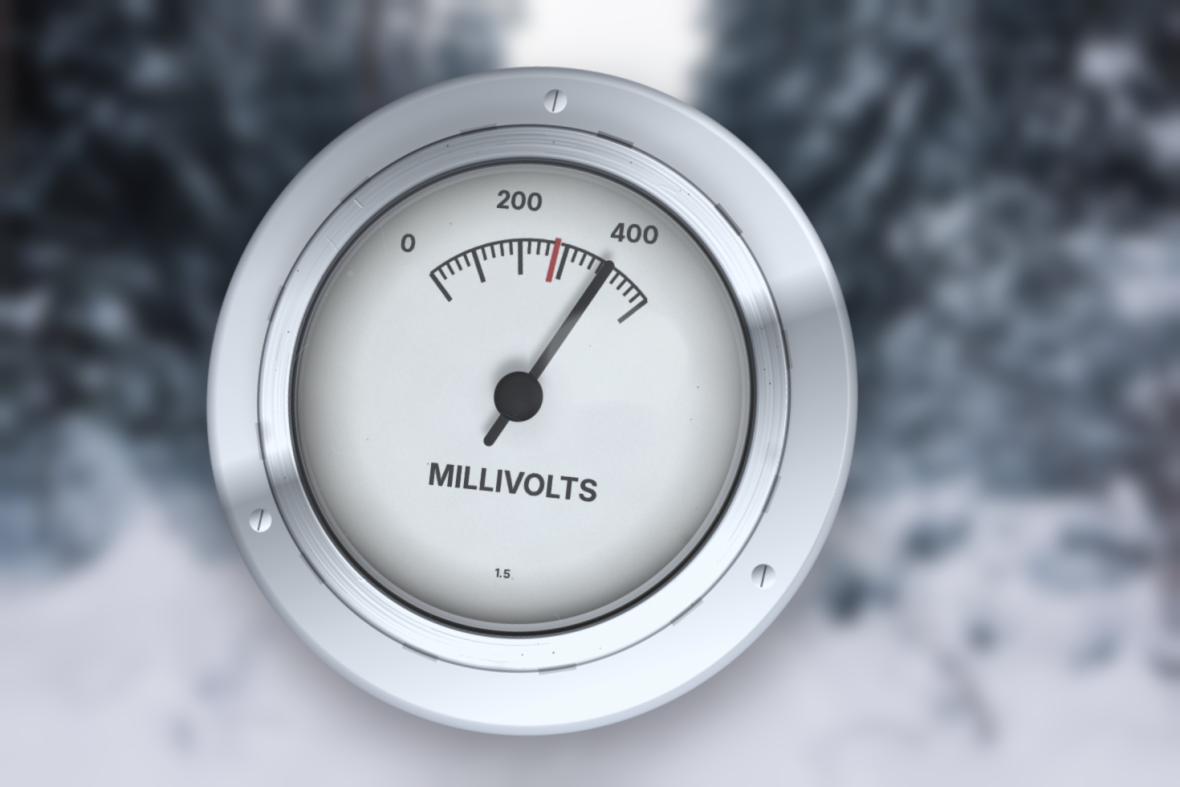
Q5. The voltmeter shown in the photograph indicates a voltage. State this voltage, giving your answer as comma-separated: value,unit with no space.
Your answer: 400,mV
